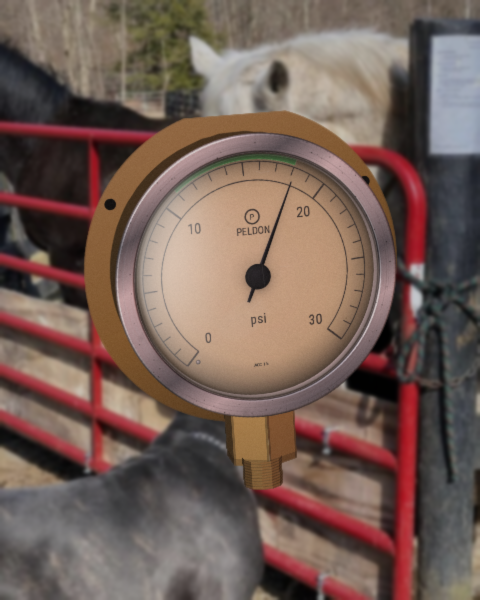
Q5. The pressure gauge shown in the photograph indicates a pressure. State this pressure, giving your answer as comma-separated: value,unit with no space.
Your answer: 18,psi
